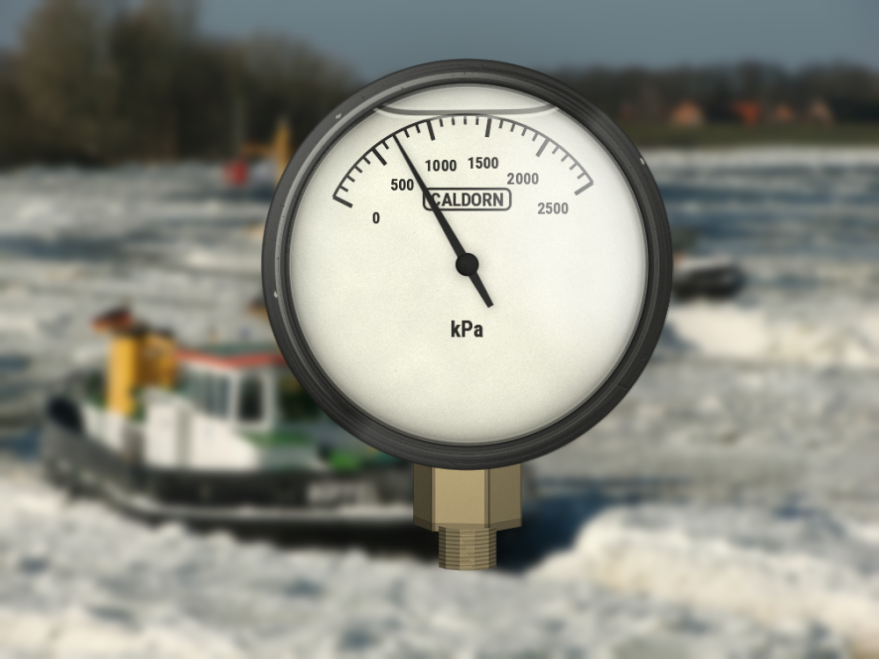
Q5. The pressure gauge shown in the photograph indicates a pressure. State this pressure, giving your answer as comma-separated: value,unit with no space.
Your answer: 700,kPa
